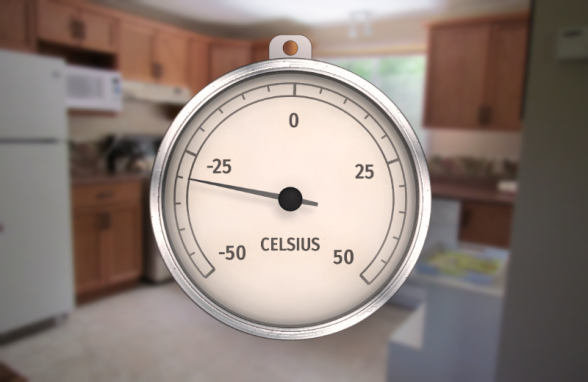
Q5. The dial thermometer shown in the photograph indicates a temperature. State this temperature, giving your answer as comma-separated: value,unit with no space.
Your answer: -30,°C
